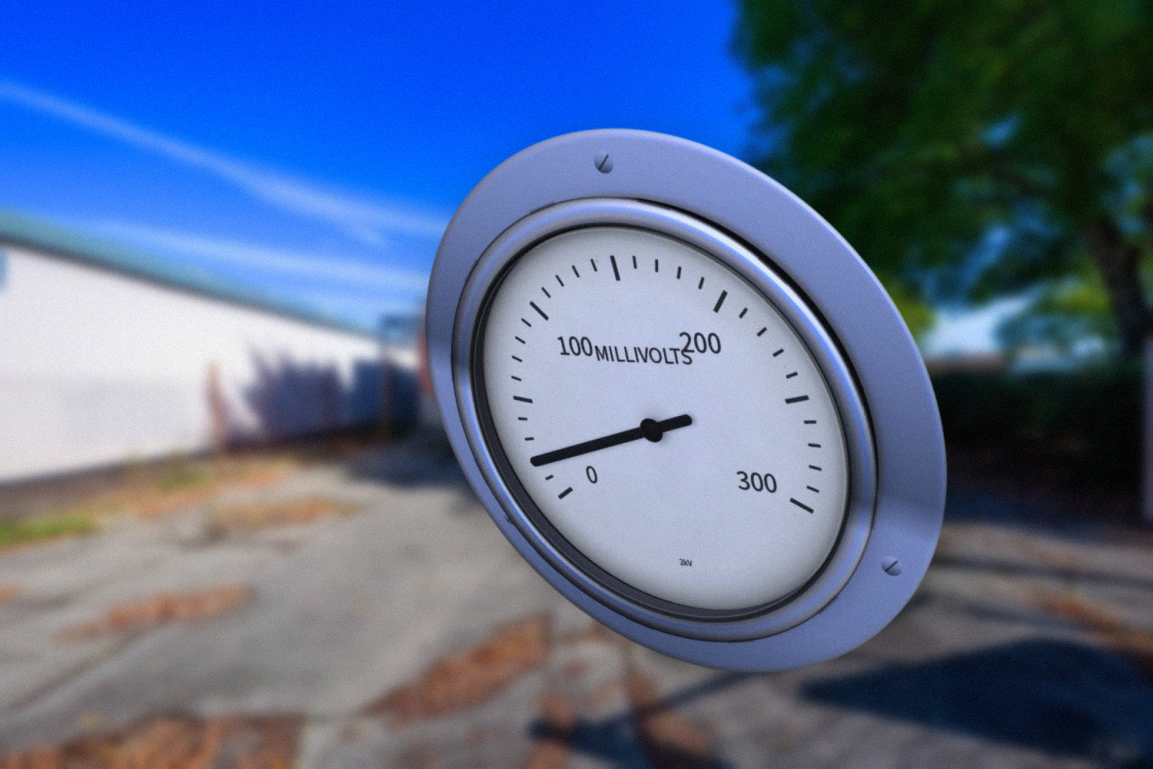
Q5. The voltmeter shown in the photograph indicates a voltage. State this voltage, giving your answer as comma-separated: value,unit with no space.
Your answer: 20,mV
